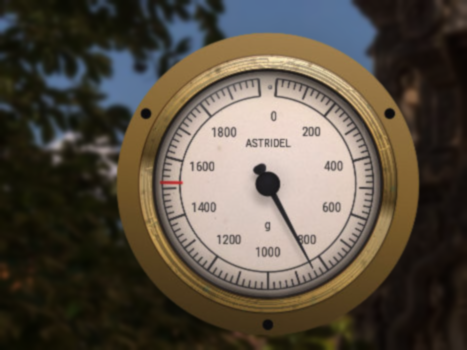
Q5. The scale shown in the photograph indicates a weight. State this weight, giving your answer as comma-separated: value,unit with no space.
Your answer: 840,g
